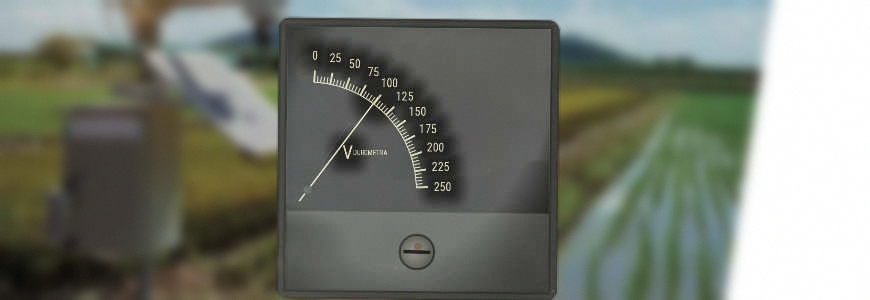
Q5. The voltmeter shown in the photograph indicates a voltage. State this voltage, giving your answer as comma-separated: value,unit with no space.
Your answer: 100,V
